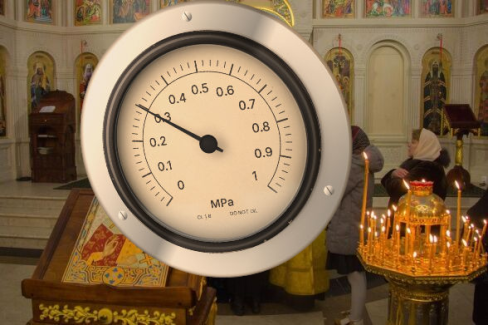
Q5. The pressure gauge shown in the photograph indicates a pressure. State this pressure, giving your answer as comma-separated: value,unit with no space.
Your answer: 0.3,MPa
